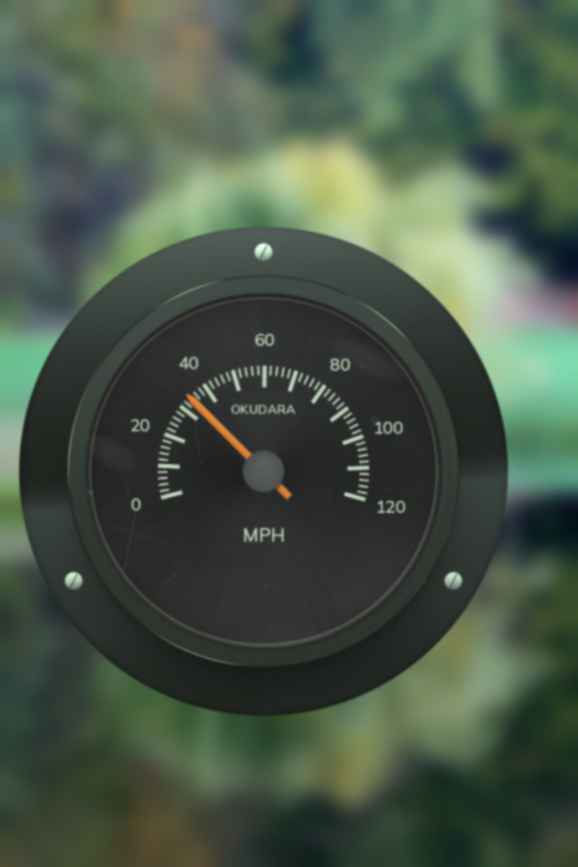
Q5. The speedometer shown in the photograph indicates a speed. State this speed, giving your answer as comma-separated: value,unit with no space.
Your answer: 34,mph
